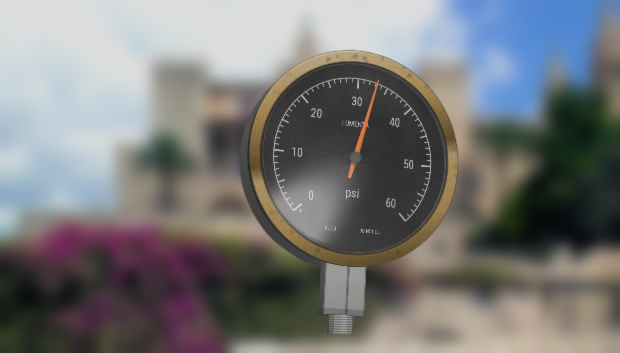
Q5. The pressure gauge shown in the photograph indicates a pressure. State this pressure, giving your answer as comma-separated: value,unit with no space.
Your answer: 33,psi
